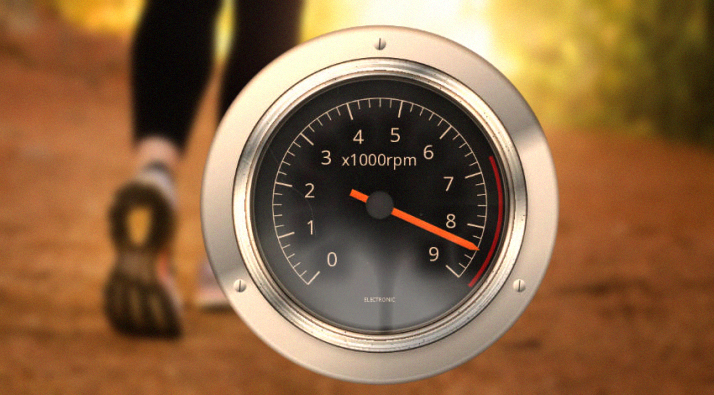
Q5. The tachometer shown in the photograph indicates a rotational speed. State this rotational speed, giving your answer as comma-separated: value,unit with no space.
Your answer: 8400,rpm
